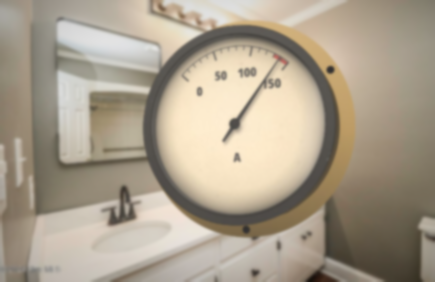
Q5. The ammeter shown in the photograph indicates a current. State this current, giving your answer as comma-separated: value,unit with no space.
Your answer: 140,A
